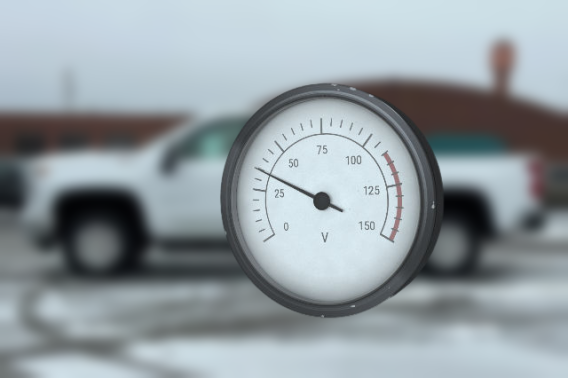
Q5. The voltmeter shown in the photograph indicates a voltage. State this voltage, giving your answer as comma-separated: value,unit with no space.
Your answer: 35,V
